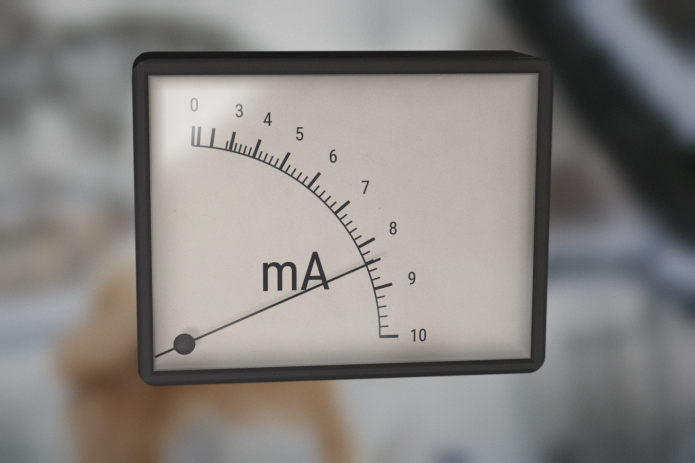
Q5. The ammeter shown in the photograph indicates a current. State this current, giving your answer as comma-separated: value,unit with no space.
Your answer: 8.4,mA
